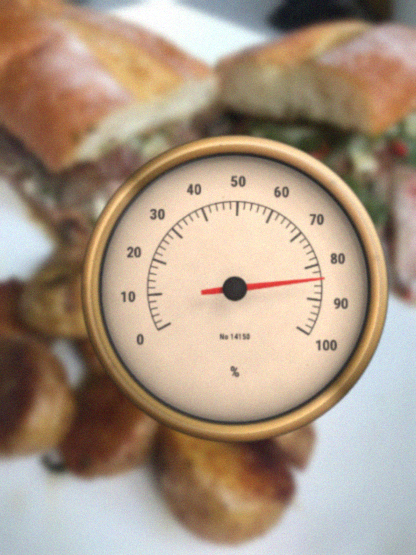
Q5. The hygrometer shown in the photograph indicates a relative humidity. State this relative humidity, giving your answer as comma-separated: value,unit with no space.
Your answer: 84,%
